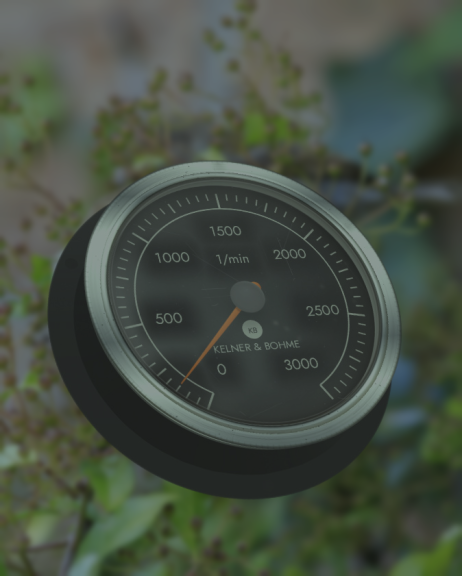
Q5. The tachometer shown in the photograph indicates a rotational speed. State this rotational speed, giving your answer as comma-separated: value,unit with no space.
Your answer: 150,rpm
